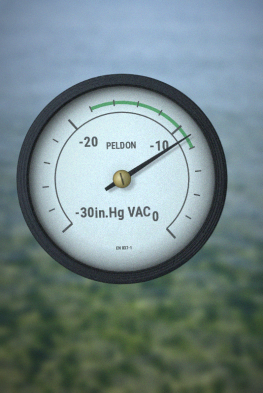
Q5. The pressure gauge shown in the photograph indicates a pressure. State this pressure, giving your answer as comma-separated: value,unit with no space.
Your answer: -9,inHg
